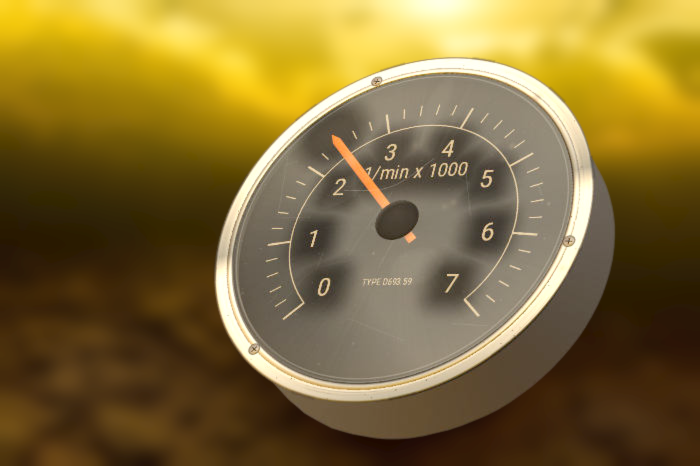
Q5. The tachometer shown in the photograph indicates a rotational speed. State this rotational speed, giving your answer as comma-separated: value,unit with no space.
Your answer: 2400,rpm
